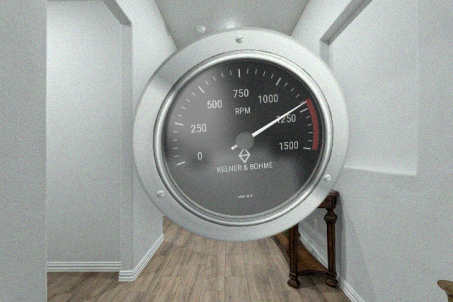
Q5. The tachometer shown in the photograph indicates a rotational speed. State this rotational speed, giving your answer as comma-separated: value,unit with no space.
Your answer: 1200,rpm
